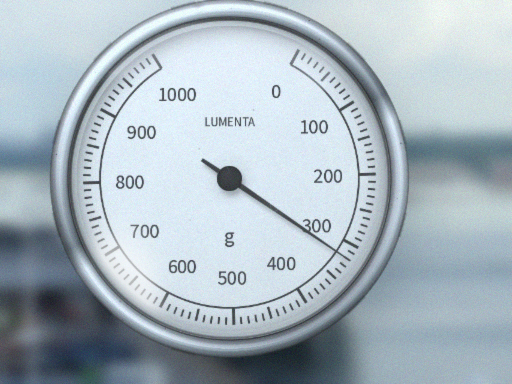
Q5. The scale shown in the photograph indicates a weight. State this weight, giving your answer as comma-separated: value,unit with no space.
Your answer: 320,g
